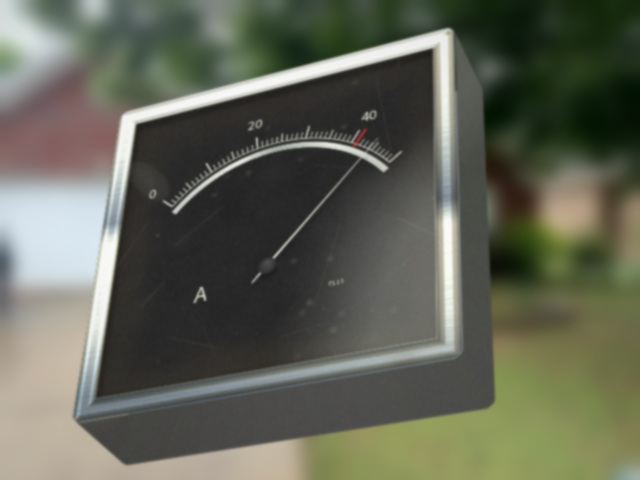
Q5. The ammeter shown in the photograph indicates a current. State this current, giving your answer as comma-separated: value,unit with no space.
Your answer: 45,A
